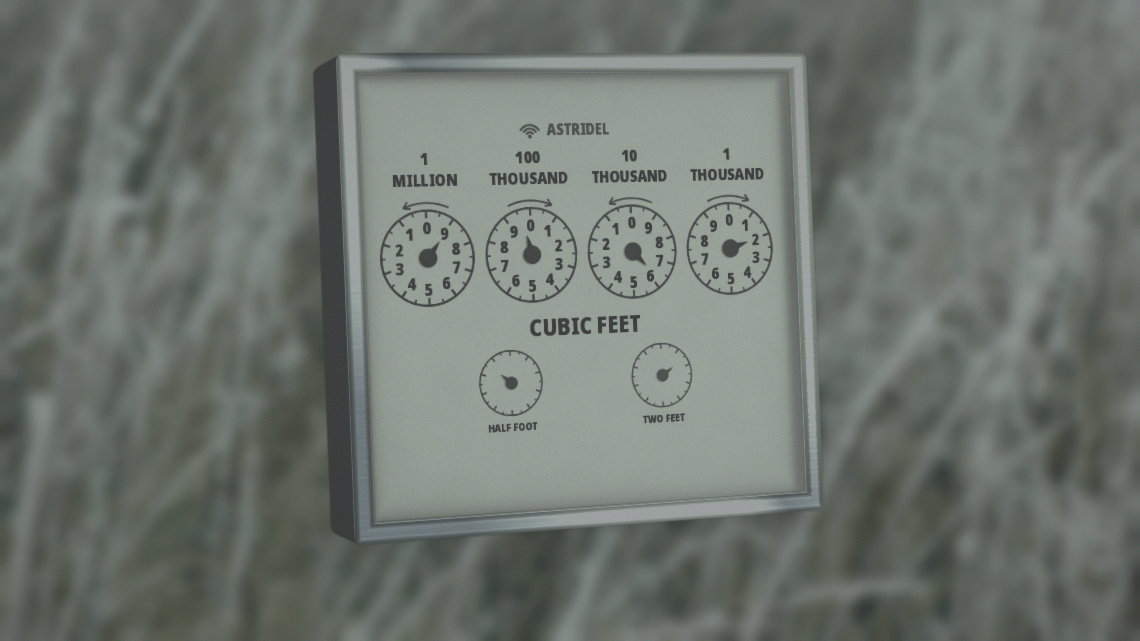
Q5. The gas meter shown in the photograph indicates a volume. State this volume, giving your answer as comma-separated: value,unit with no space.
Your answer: 896200,ft³
